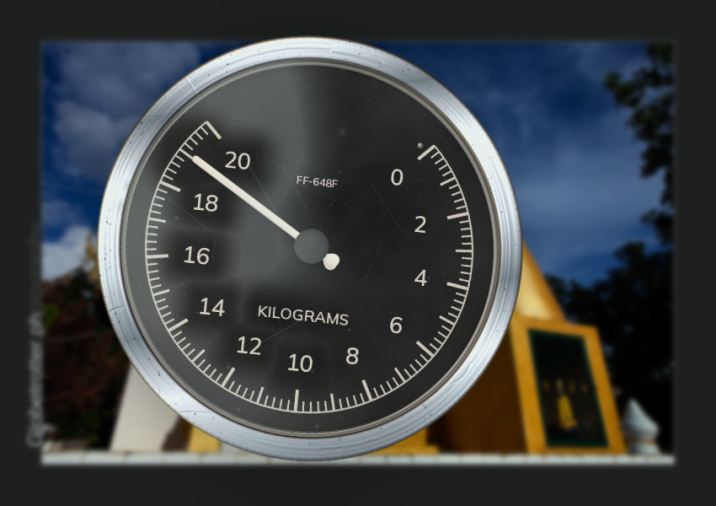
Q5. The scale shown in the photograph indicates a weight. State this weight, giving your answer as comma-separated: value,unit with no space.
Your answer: 19,kg
